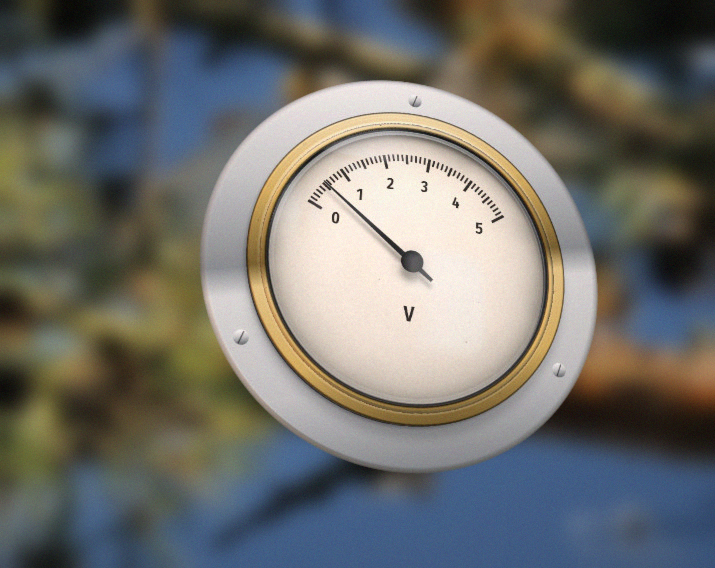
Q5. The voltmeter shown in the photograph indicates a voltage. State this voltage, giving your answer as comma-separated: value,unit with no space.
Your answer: 0.5,V
